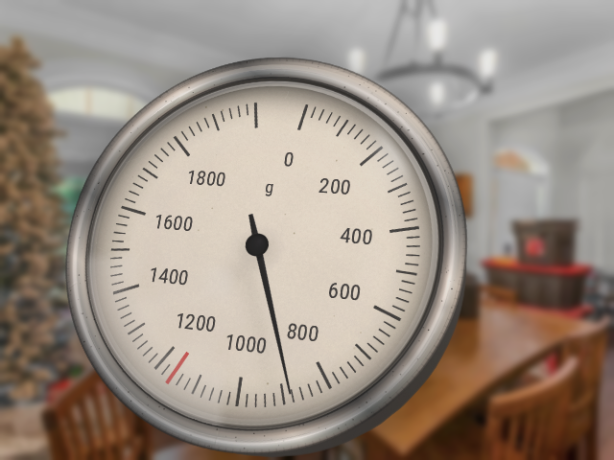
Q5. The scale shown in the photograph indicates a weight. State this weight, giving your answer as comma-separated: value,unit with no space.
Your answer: 880,g
